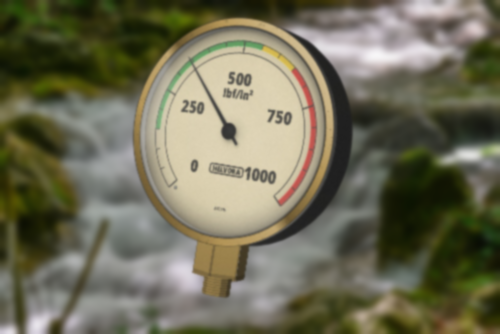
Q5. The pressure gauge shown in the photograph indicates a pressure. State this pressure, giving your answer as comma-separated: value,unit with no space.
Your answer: 350,psi
